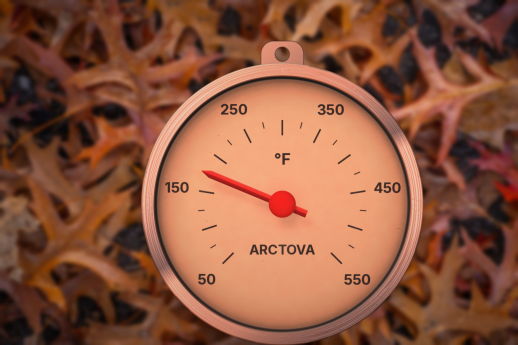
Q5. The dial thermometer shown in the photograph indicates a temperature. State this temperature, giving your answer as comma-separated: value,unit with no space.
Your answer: 175,°F
